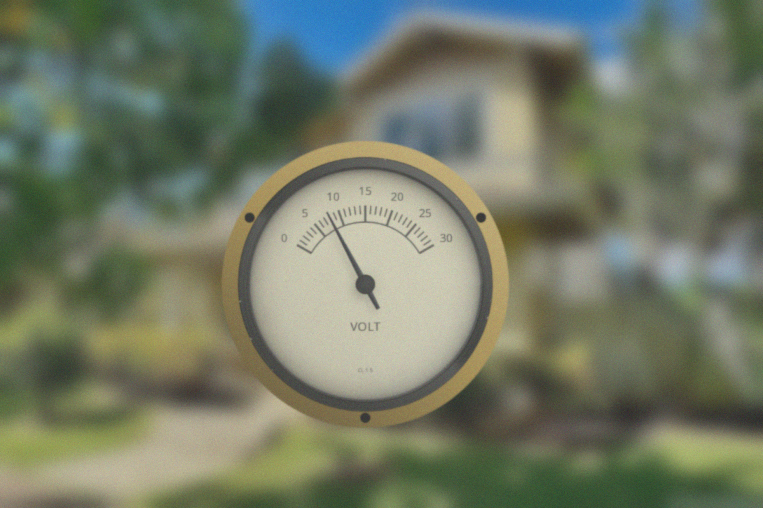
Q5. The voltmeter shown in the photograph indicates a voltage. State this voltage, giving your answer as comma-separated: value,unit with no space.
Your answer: 8,V
